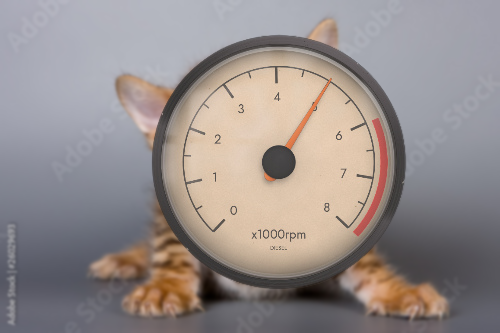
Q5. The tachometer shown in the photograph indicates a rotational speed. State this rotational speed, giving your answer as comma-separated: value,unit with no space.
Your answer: 5000,rpm
